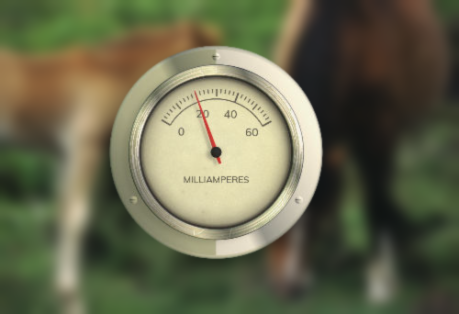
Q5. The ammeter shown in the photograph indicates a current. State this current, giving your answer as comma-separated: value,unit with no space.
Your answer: 20,mA
